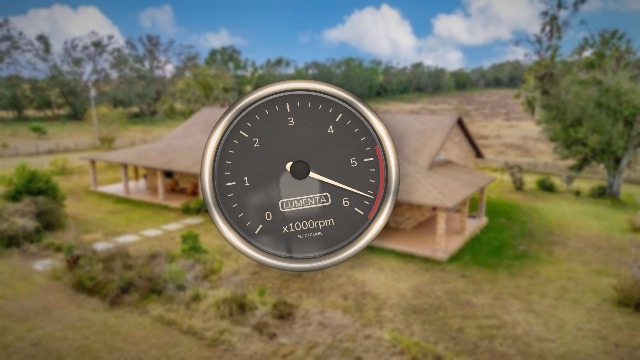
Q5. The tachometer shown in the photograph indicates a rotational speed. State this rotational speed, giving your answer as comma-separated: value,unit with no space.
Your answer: 5700,rpm
